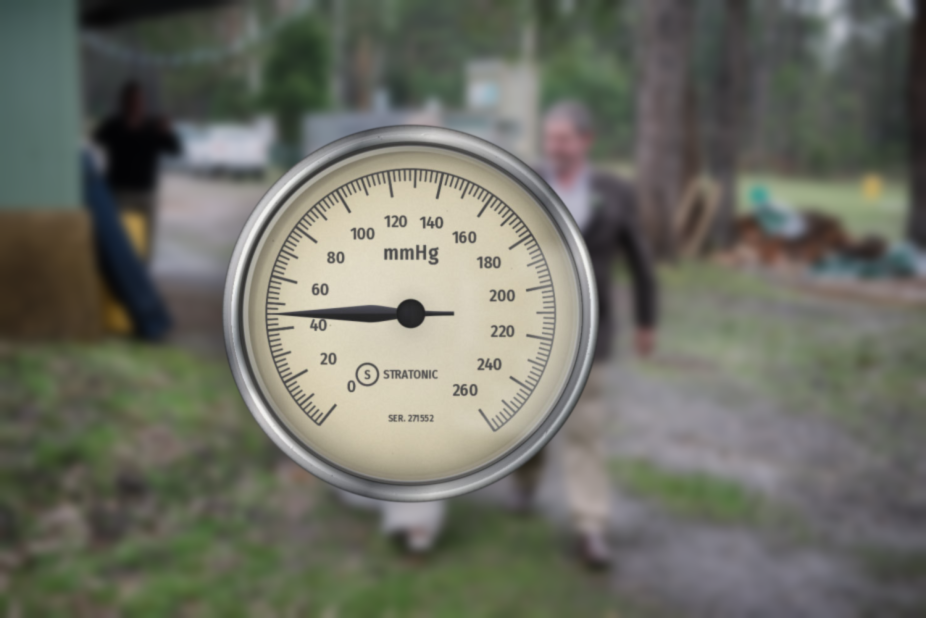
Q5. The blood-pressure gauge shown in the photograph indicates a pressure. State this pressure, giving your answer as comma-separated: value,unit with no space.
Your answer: 46,mmHg
